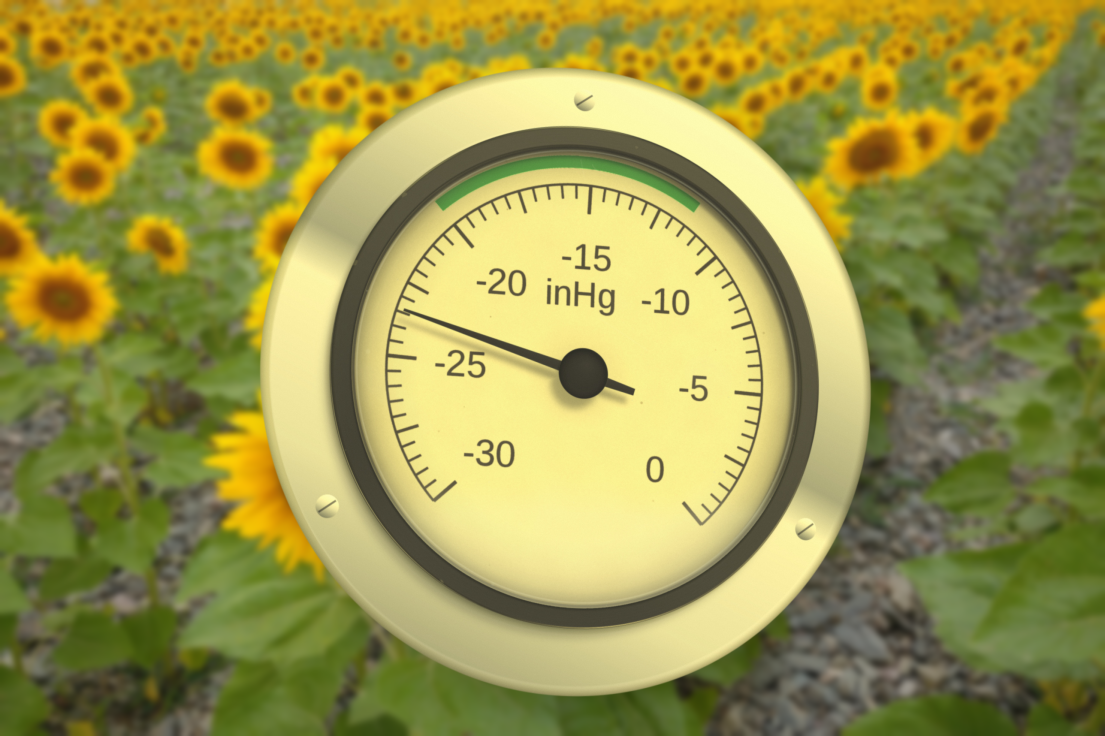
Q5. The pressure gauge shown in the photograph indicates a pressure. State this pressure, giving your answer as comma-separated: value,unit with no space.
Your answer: -23.5,inHg
